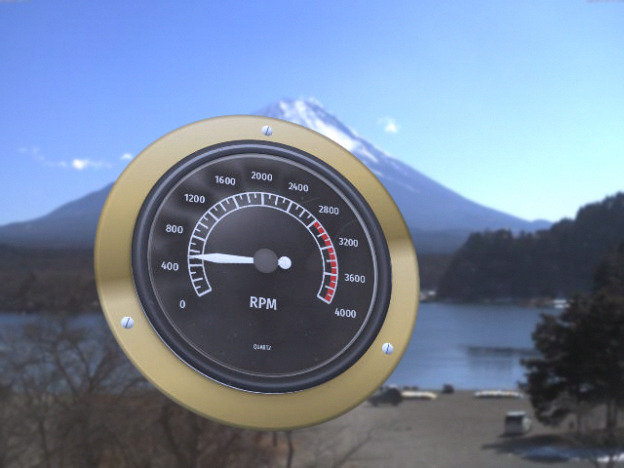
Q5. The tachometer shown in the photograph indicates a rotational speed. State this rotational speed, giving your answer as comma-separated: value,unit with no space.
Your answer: 500,rpm
